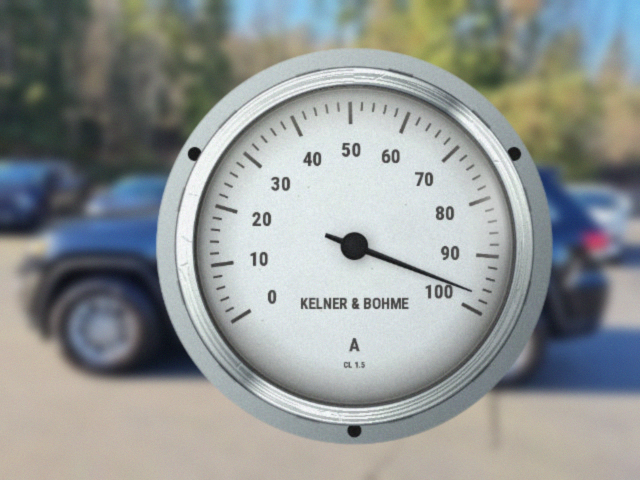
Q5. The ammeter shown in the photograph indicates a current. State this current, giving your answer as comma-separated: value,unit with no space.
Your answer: 97,A
